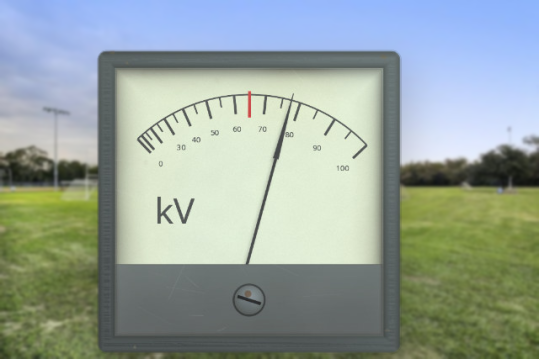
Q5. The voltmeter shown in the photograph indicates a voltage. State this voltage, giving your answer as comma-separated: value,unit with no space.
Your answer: 77.5,kV
